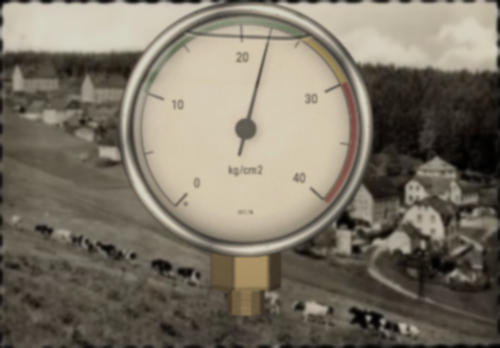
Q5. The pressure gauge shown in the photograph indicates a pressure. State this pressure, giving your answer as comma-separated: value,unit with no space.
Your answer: 22.5,kg/cm²
